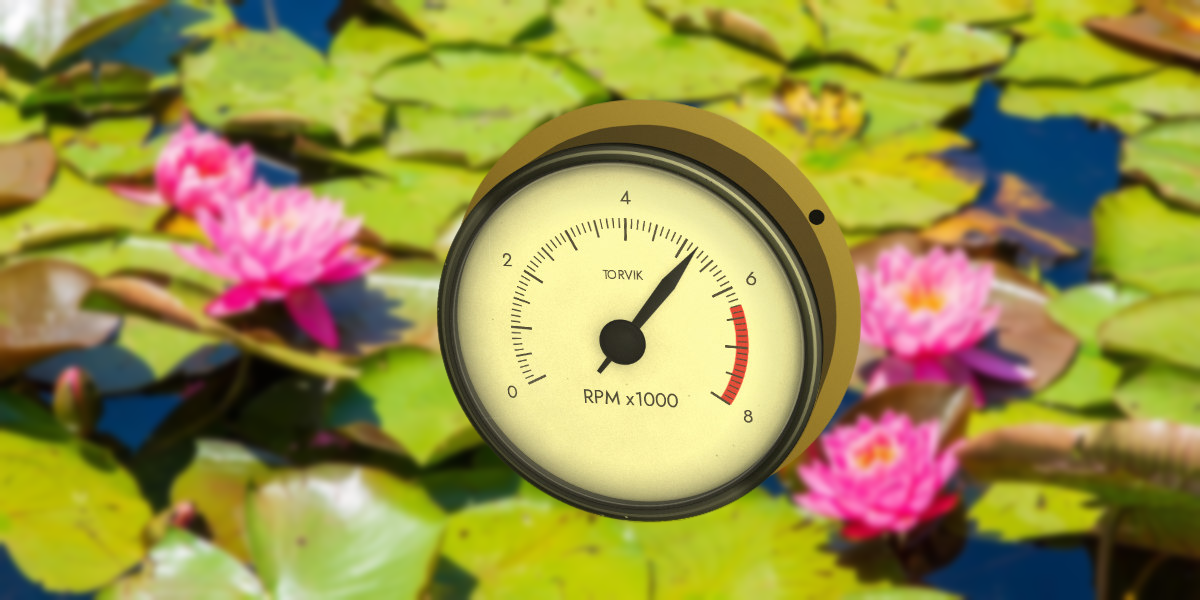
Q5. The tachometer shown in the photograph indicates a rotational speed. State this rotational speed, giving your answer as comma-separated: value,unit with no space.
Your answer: 5200,rpm
